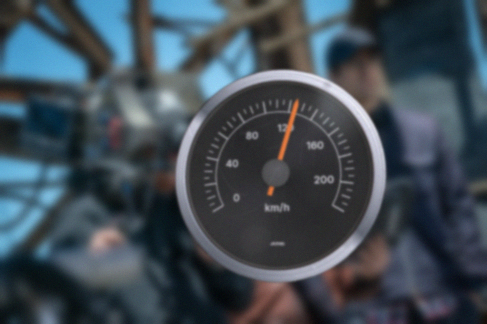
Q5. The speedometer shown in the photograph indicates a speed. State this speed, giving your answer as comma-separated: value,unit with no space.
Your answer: 125,km/h
